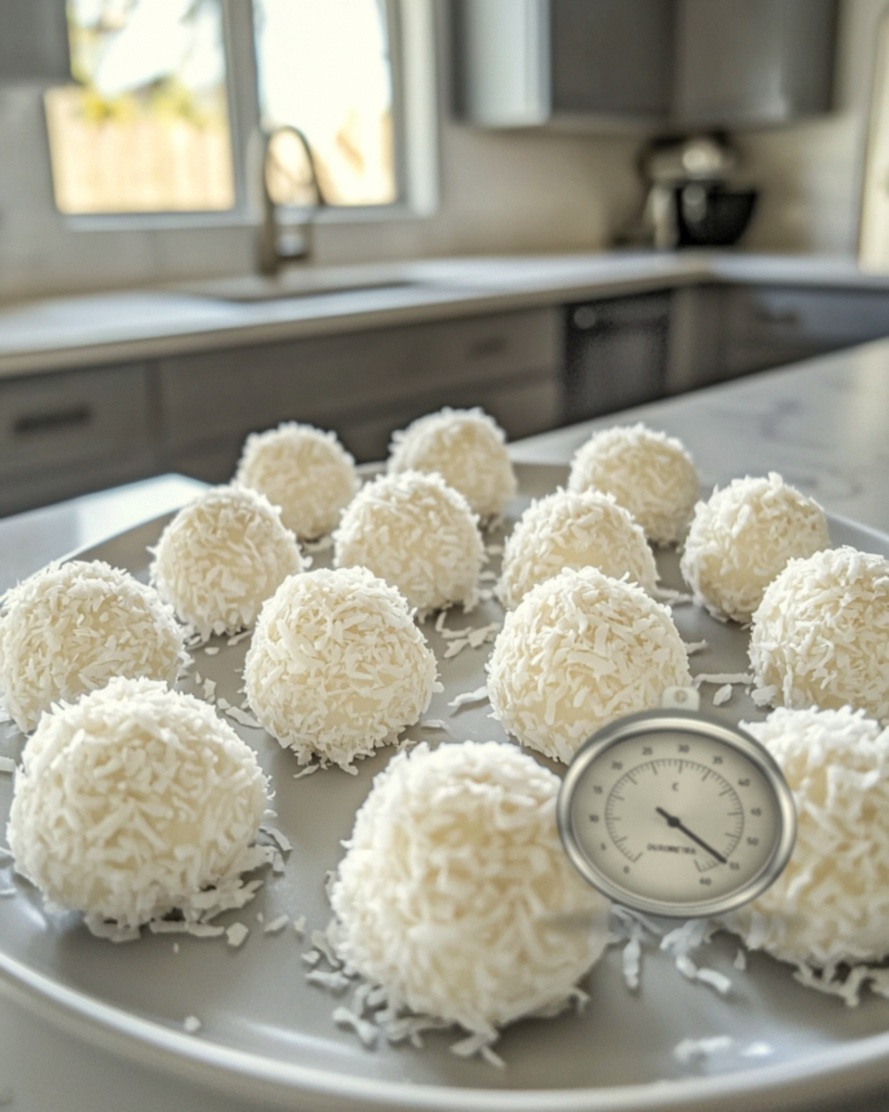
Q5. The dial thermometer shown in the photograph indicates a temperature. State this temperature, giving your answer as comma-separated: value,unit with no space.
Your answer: 55,°C
